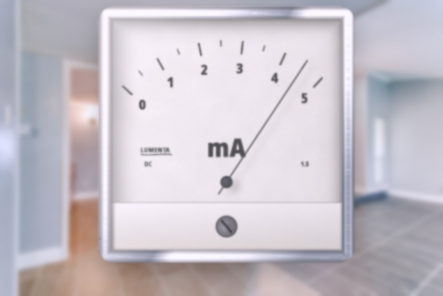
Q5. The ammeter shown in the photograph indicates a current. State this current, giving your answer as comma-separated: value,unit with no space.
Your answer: 4.5,mA
